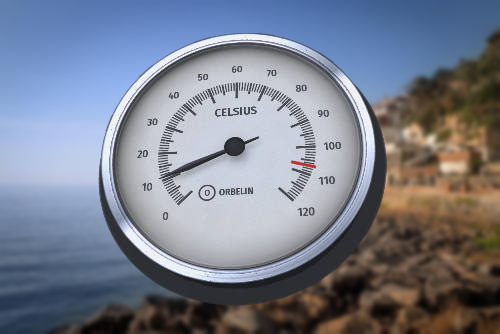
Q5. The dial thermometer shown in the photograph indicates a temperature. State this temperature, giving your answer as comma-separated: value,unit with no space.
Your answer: 10,°C
